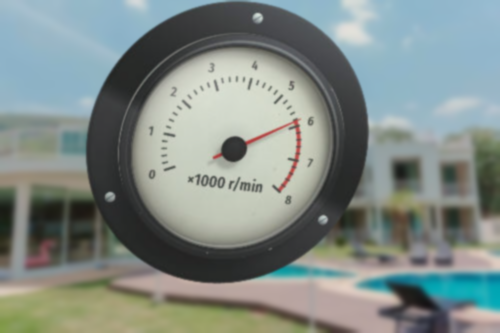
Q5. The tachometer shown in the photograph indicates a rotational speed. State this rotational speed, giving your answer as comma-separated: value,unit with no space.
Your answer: 5800,rpm
